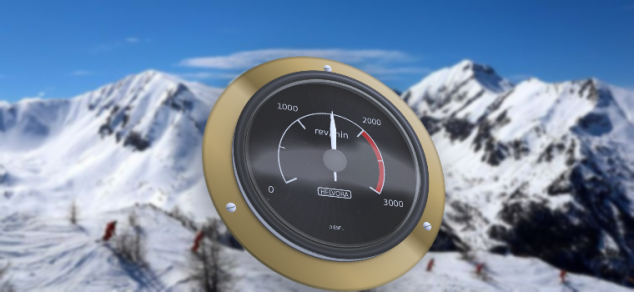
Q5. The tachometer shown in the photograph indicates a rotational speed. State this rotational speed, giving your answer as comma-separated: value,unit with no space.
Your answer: 1500,rpm
